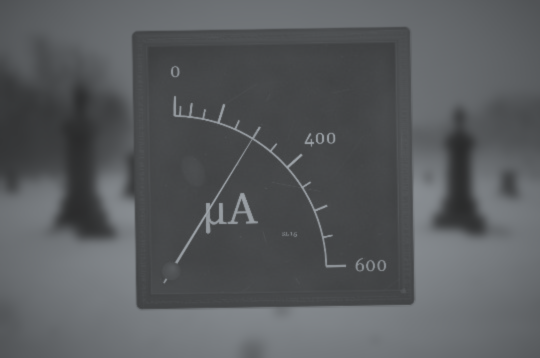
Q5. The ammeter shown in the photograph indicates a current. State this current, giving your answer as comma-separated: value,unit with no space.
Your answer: 300,µA
